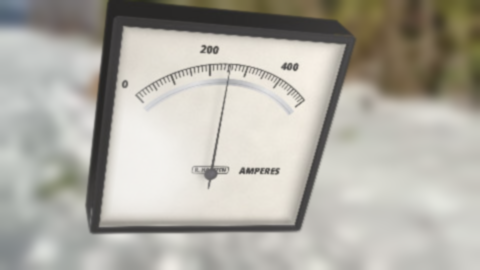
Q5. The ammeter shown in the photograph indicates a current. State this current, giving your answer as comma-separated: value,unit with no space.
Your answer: 250,A
